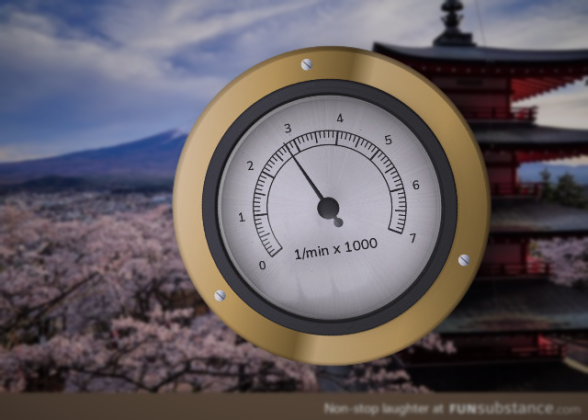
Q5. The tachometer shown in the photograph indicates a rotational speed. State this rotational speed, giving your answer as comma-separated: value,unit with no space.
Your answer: 2800,rpm
